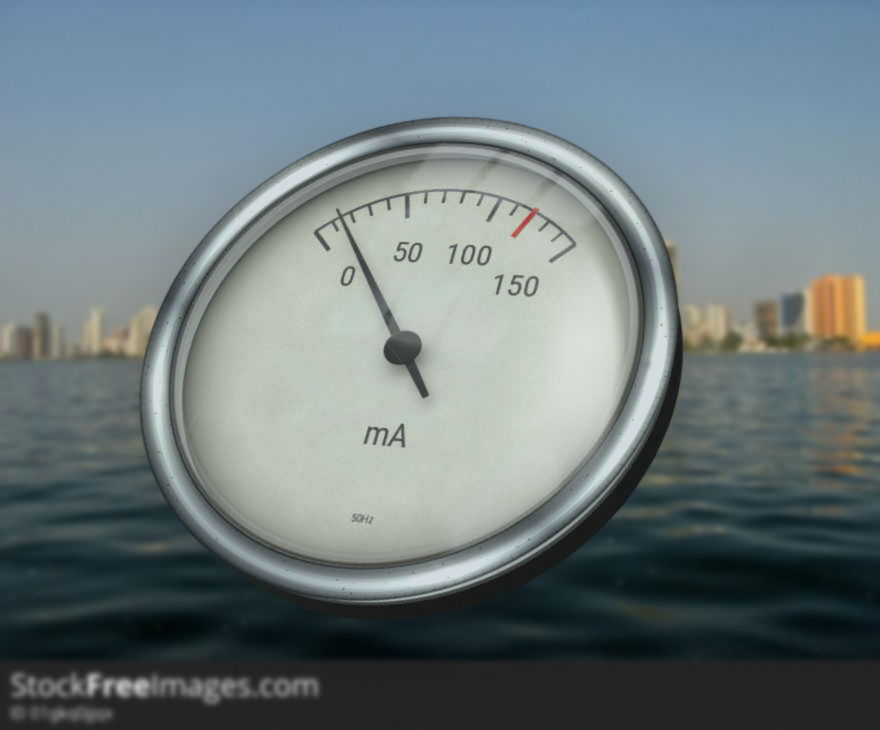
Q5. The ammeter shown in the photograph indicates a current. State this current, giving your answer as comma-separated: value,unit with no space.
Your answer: 15,mA
